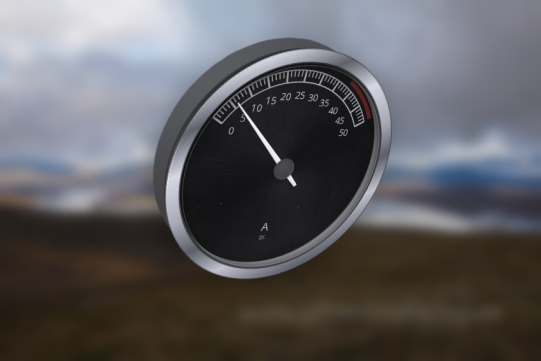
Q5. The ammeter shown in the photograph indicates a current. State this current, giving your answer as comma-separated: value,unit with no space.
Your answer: 6,A
